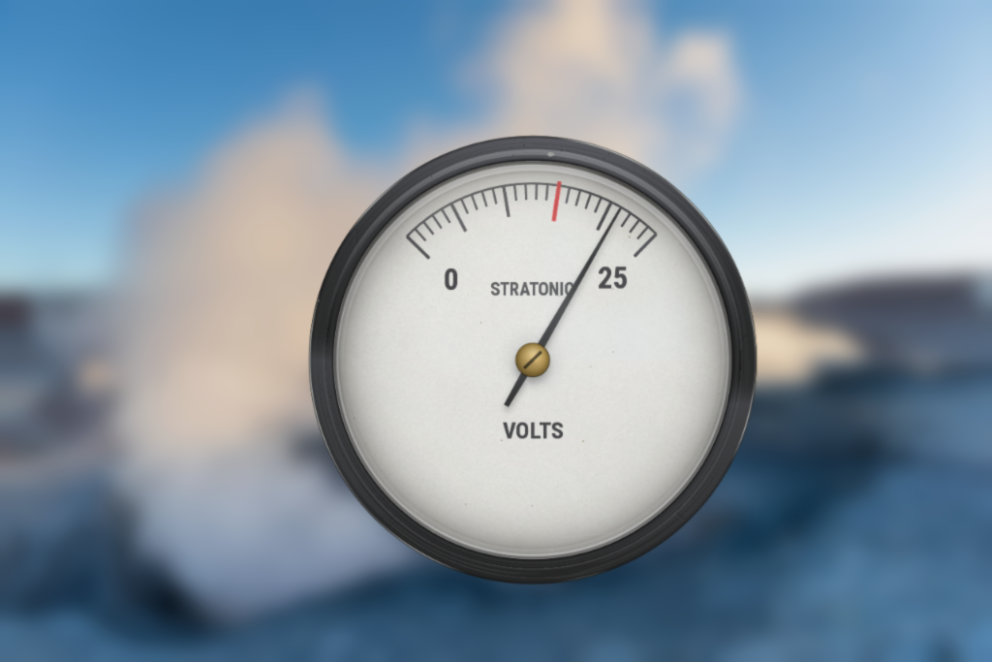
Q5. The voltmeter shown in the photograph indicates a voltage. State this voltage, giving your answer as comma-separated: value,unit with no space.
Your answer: 21,V
